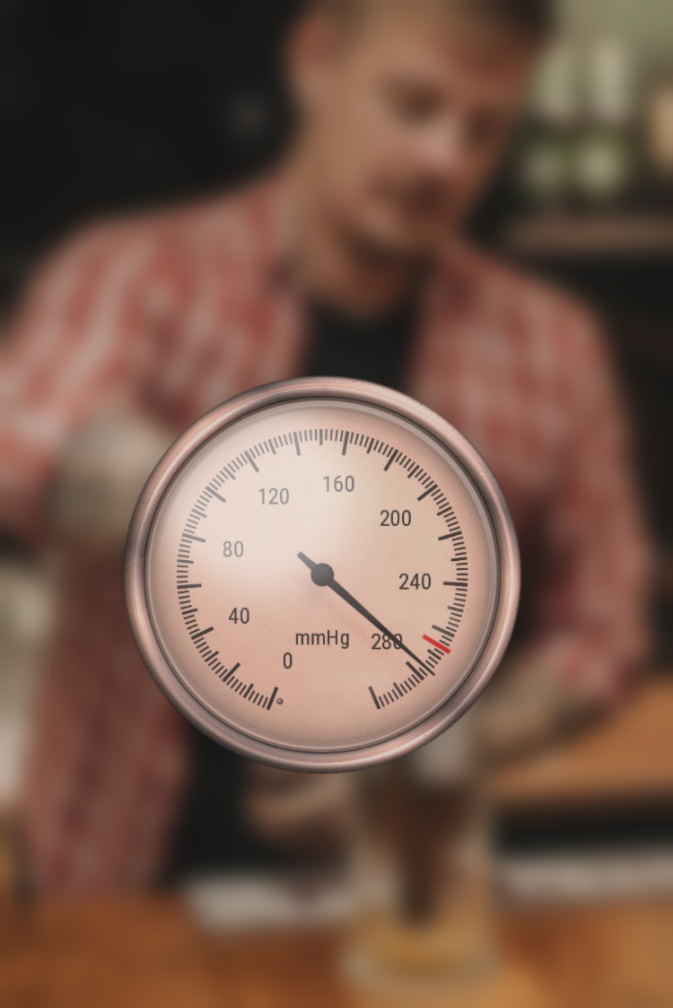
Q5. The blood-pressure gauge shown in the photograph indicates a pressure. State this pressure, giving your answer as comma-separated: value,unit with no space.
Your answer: 276,mmHg
